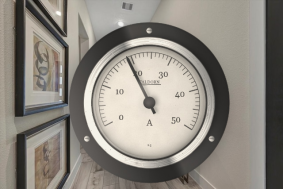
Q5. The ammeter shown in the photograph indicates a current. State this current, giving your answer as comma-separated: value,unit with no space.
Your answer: 19,A
